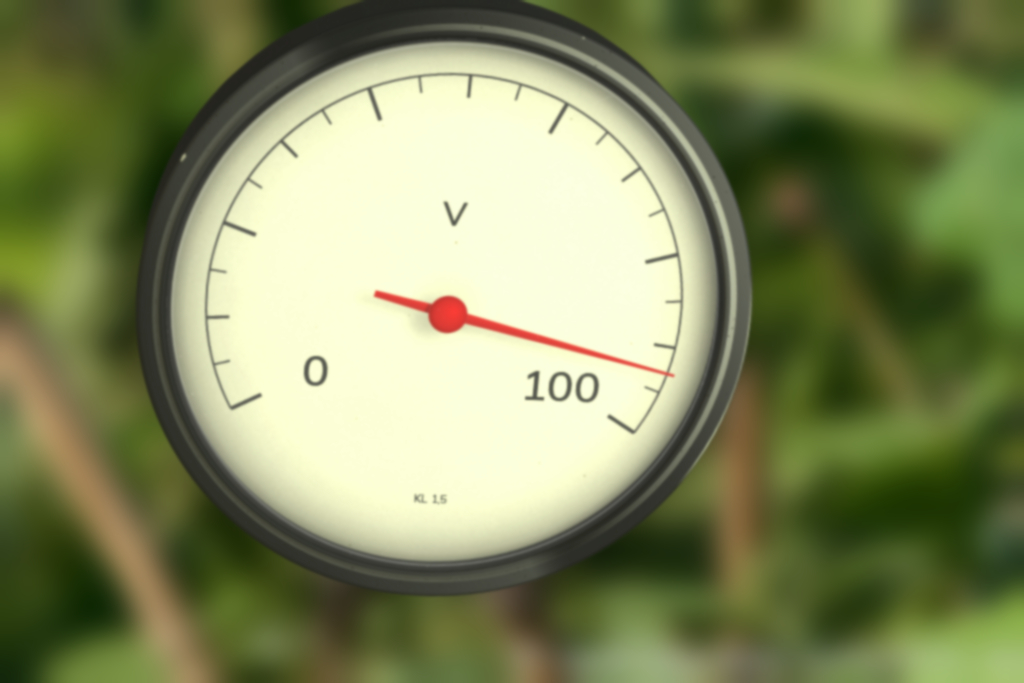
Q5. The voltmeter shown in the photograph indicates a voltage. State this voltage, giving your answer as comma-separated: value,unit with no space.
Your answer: 92.5,V
